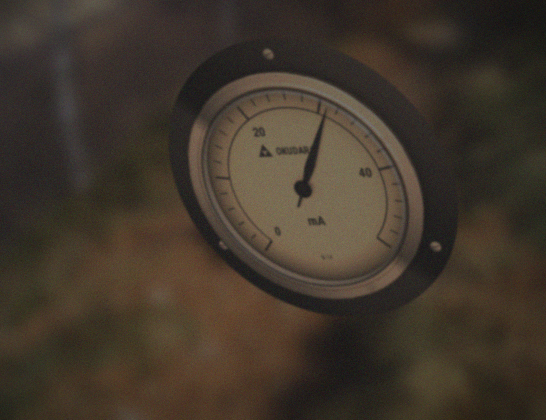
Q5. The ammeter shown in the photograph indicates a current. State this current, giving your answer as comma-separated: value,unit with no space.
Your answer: 31,mA
